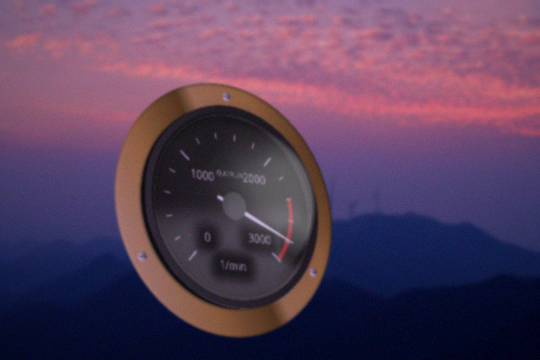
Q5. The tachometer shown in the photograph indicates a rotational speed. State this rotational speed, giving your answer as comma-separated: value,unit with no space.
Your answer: 2800,rpm
